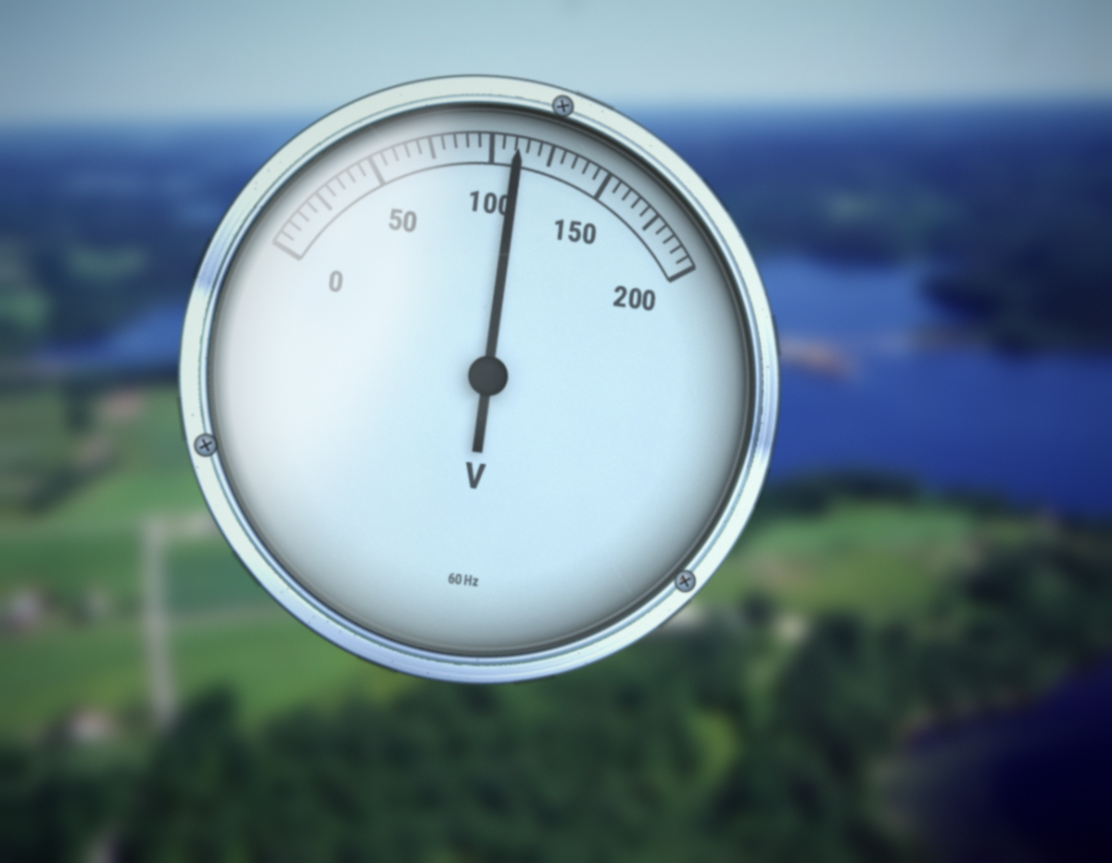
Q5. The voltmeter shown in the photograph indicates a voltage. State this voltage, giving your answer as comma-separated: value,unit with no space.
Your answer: 110,V
